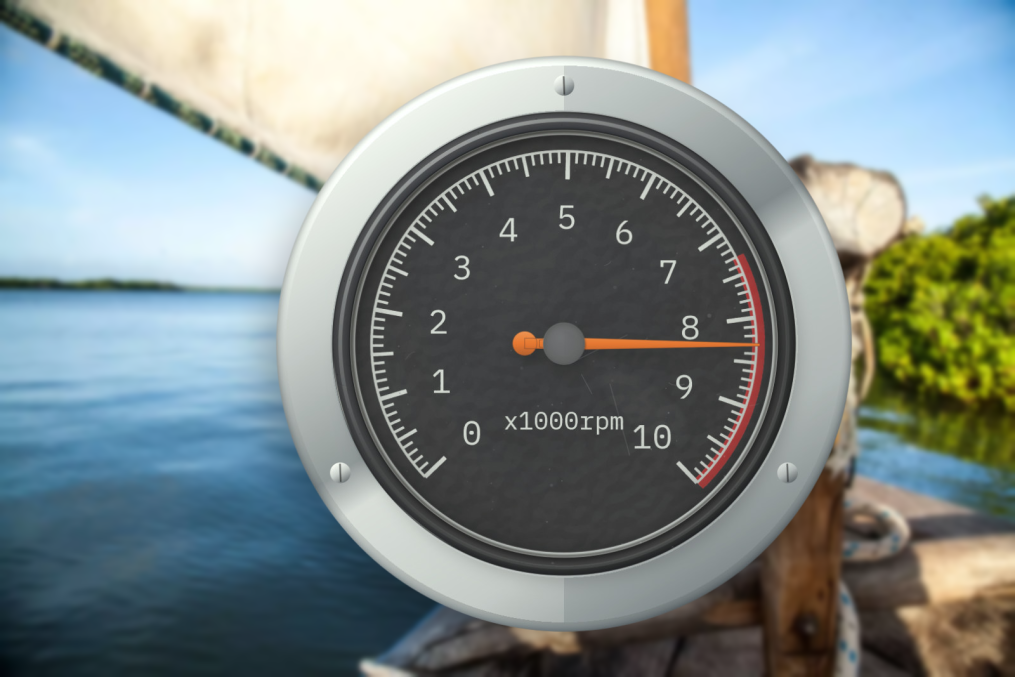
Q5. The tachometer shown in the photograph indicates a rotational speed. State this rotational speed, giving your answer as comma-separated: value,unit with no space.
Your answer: 8300,rpm
